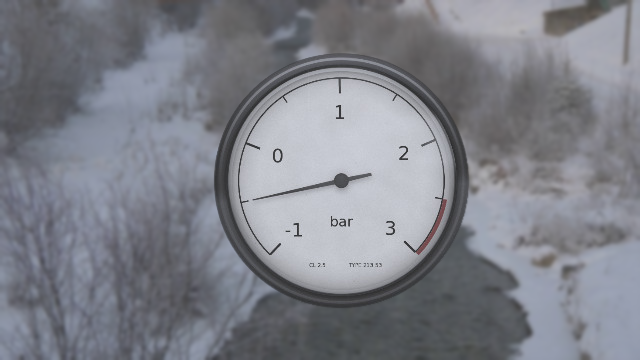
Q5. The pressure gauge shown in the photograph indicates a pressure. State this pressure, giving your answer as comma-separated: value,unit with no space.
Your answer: -0.5,bar
